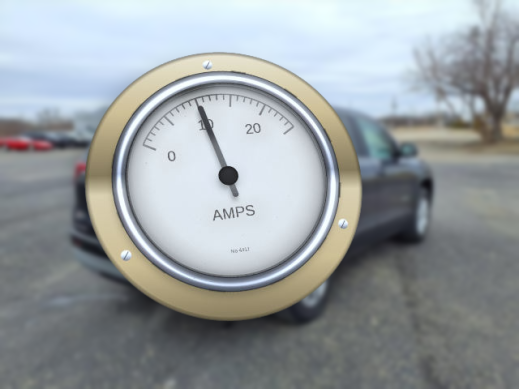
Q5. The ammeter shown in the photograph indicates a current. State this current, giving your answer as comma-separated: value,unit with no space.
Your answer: 10,A
